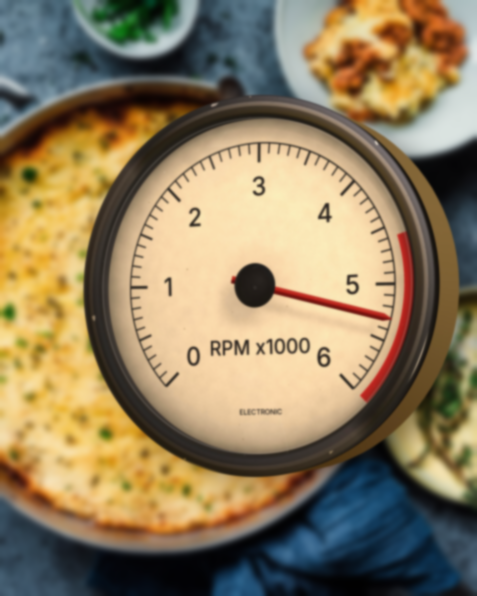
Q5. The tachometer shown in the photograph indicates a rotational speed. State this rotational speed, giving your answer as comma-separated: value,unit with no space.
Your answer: 5300,rpm
